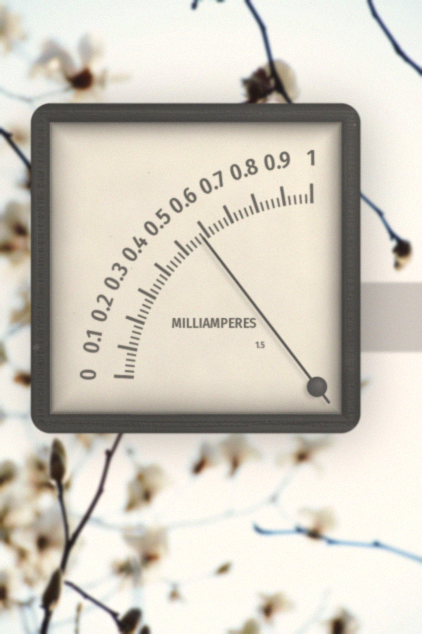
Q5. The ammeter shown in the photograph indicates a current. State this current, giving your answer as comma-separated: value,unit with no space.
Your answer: 0.58,mA
